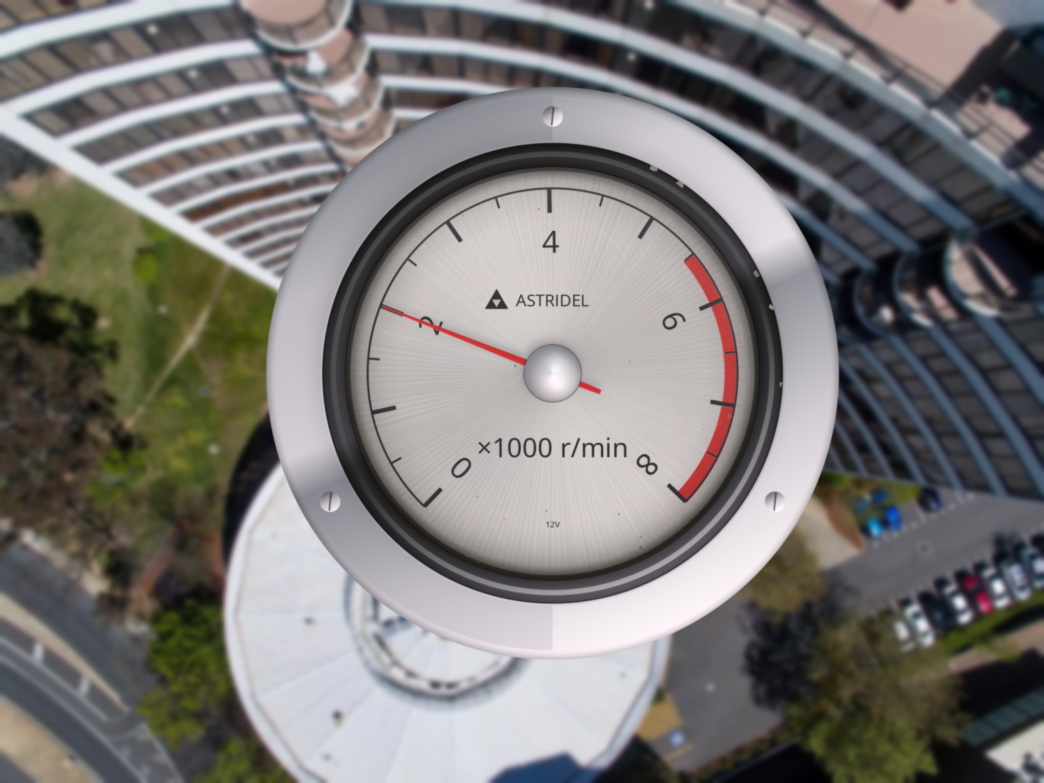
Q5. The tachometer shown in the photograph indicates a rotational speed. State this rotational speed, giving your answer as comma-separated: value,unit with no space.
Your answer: 2000,rpm
